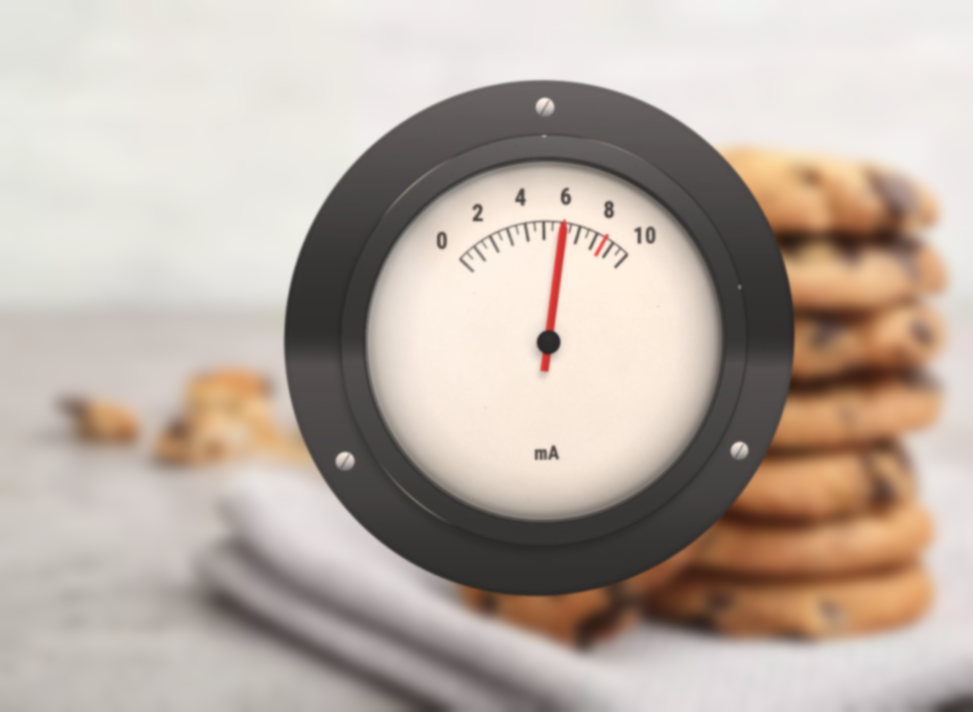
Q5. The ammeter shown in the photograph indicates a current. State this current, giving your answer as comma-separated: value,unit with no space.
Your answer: 6,mA
